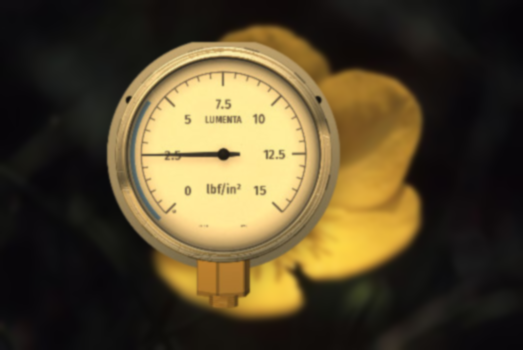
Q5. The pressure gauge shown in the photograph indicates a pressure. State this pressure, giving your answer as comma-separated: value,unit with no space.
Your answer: 2.5,psi
